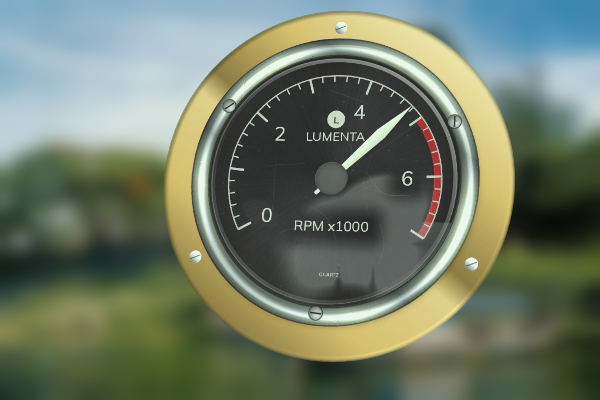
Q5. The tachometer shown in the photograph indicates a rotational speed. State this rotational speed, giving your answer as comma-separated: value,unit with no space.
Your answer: 4800,rpm
